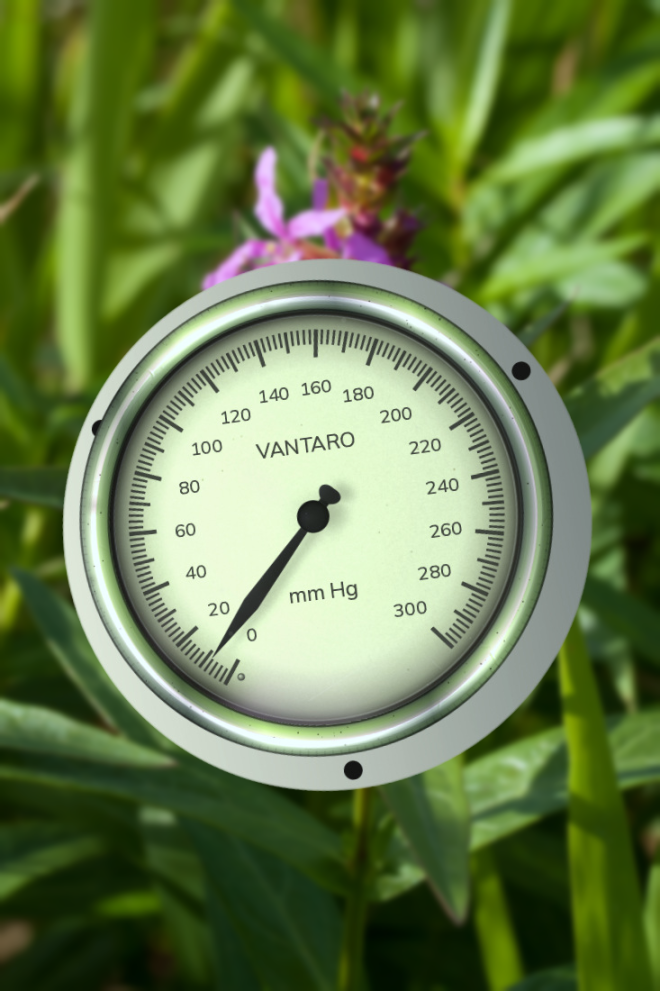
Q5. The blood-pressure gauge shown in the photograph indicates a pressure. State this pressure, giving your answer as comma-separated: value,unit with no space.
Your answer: 8,mmHg
